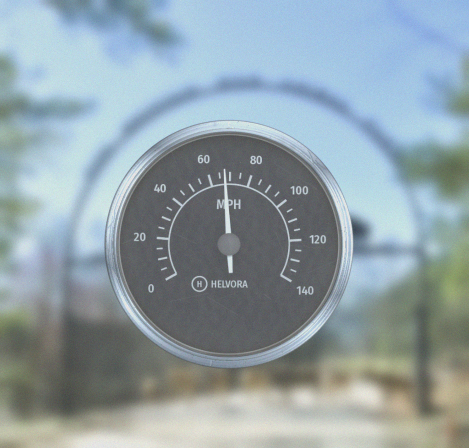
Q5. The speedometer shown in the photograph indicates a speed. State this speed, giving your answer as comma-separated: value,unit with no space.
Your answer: 67.5,mph
